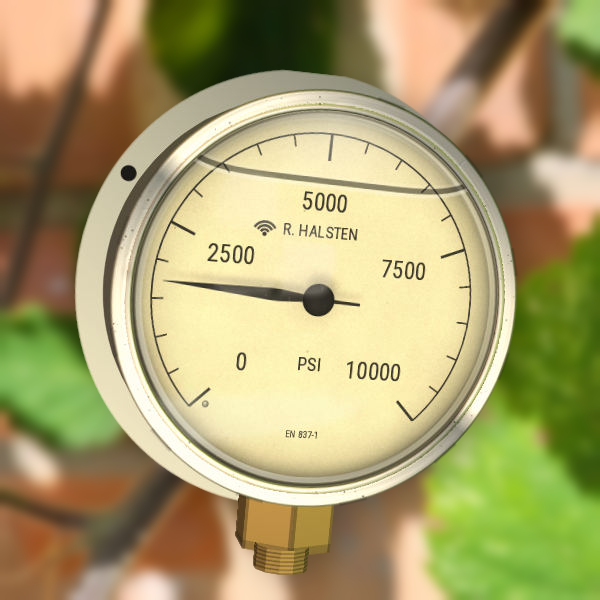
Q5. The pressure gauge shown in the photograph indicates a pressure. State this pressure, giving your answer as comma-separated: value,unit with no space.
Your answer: 1750,psi
